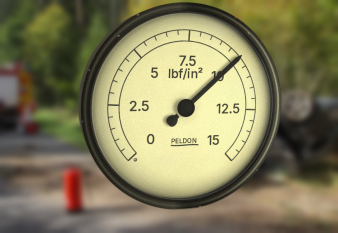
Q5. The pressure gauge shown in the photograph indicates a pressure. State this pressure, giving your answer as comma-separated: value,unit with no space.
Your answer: 10,psi
